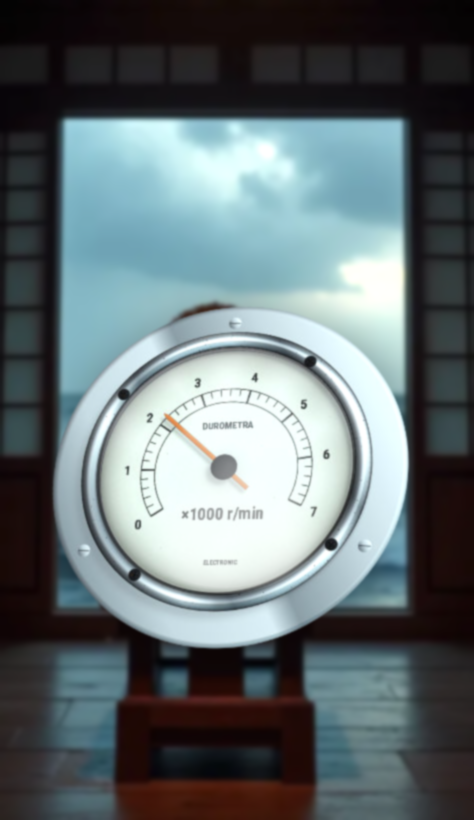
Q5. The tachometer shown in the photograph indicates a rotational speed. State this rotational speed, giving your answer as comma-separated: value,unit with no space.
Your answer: 2200,rpm
